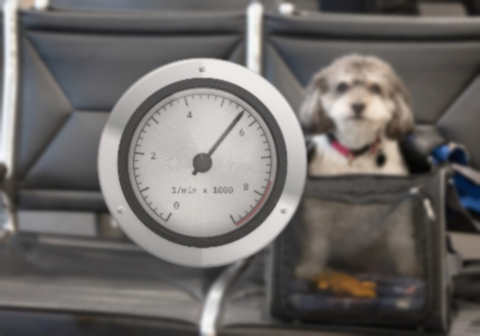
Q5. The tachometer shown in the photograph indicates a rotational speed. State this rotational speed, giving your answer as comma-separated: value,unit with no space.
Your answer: 5600,rpm
